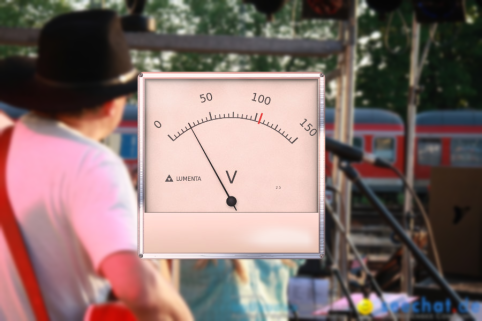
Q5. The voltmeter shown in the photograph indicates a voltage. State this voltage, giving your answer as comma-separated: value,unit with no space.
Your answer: 25,V
